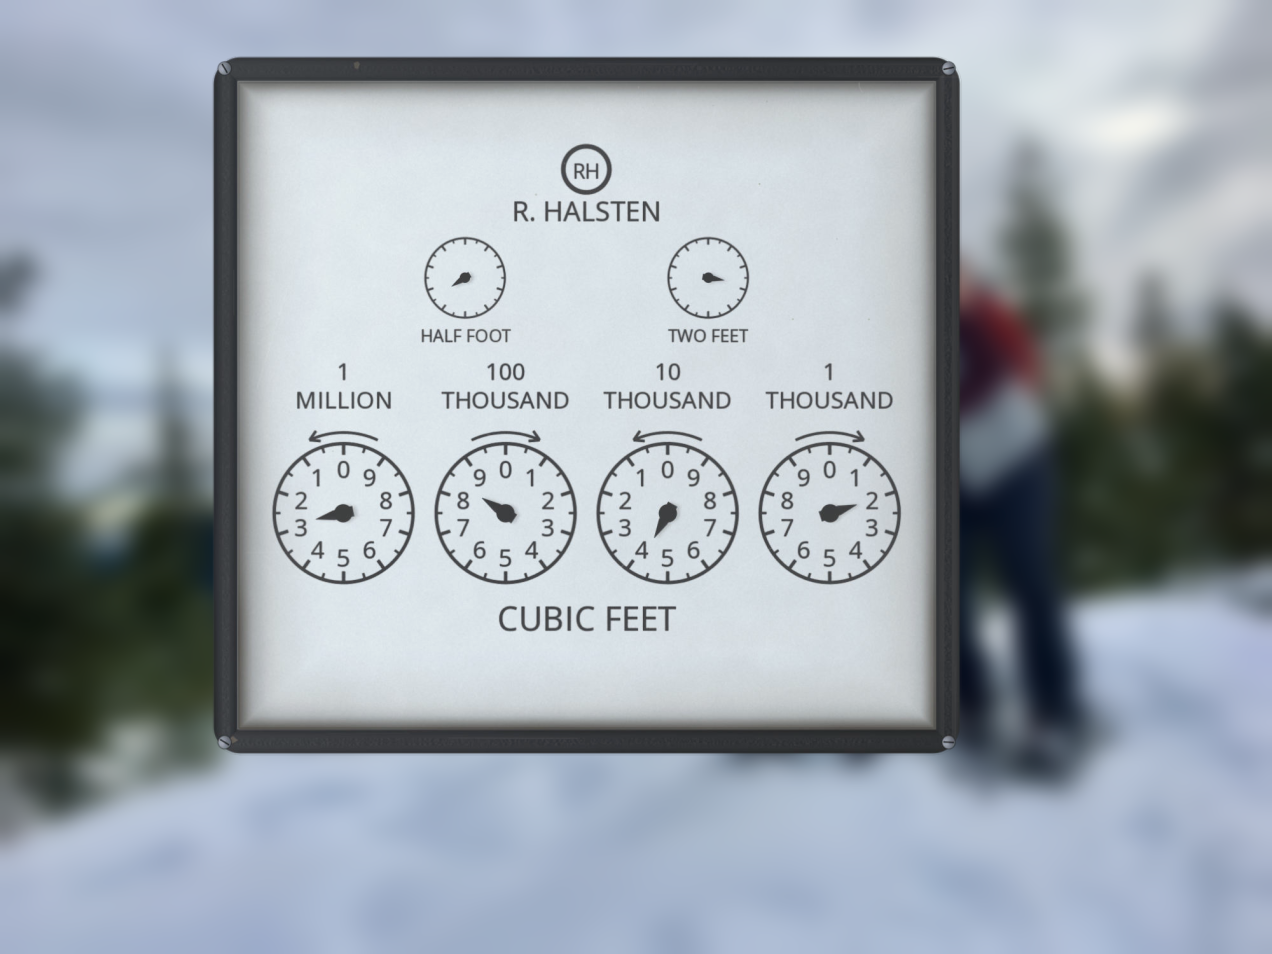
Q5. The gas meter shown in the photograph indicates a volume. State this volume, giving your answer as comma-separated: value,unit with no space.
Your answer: 284200,ft³
